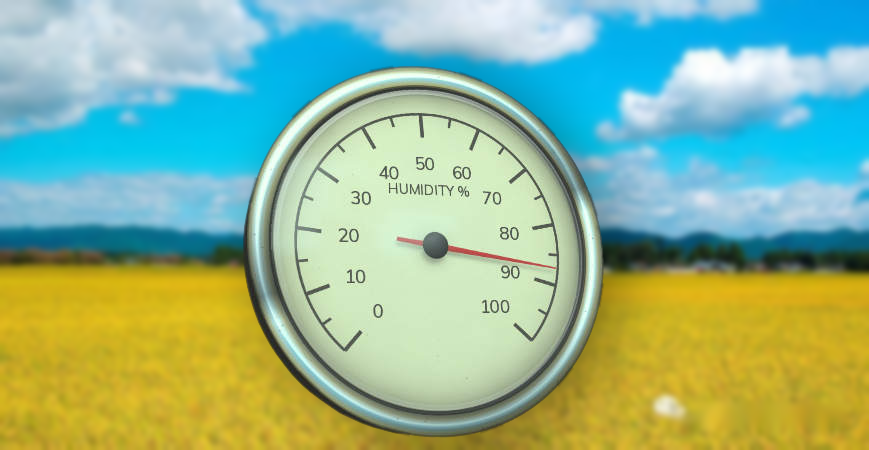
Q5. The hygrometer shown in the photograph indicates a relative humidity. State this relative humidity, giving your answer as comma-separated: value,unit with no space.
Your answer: 87.5,%
